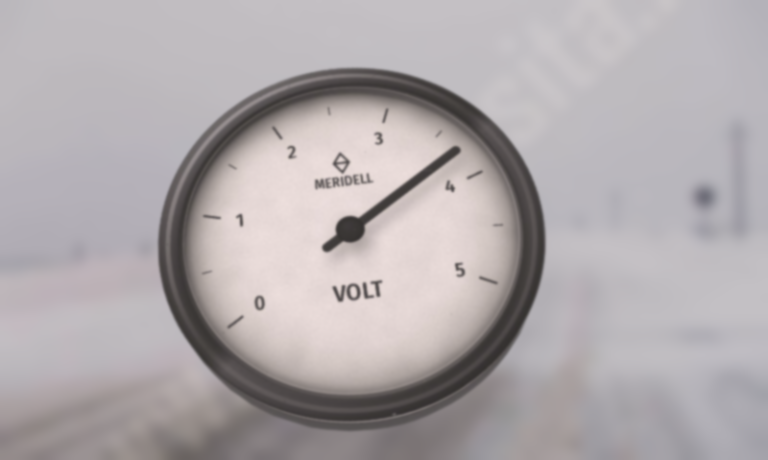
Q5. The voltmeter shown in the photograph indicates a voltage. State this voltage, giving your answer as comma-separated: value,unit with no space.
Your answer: 3.75,V
